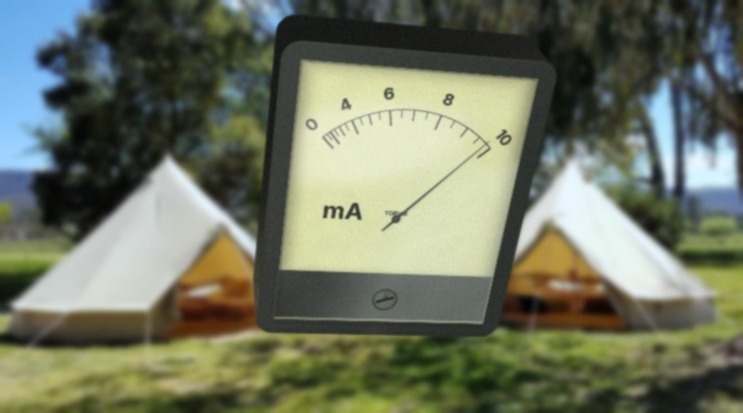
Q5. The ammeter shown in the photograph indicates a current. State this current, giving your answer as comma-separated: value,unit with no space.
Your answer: 9.75,mA
